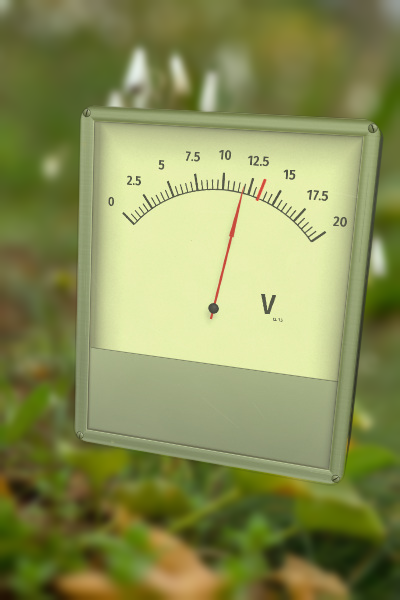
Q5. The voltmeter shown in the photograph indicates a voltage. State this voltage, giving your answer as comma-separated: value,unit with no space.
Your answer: 12,V
